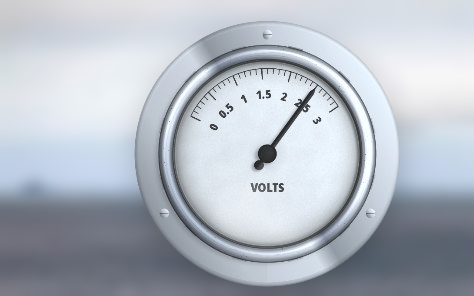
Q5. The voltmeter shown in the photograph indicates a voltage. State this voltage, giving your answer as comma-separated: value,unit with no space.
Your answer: 2.5,V
